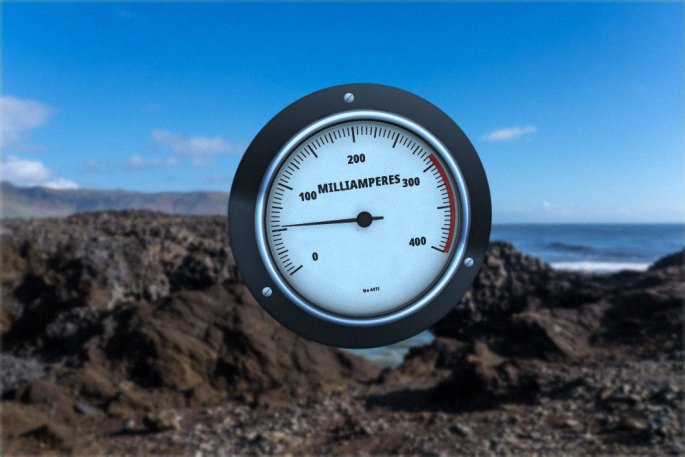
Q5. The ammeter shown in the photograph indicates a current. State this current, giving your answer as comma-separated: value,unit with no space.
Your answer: 55,mA
